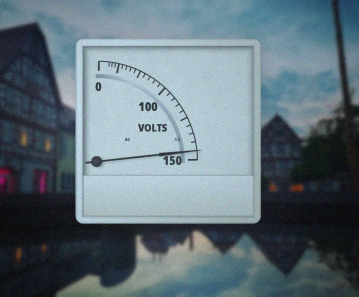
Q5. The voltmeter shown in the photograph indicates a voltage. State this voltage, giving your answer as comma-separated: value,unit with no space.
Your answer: 145,V
